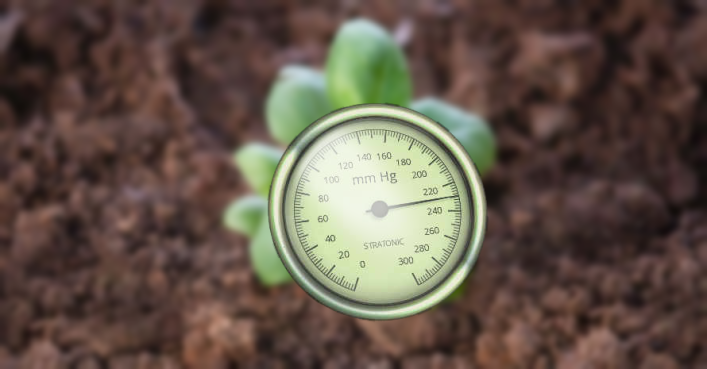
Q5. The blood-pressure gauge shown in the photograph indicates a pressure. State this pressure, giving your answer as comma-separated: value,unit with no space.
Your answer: 230,mmHg
